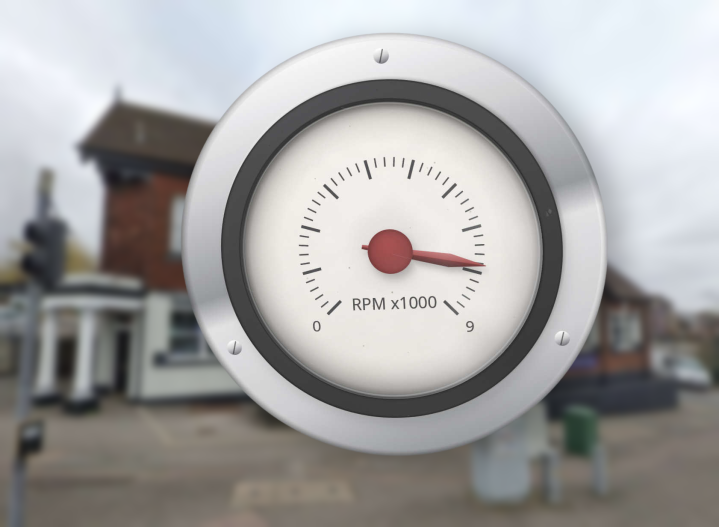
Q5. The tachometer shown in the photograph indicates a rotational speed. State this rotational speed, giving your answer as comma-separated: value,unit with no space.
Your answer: 7800,rpm
